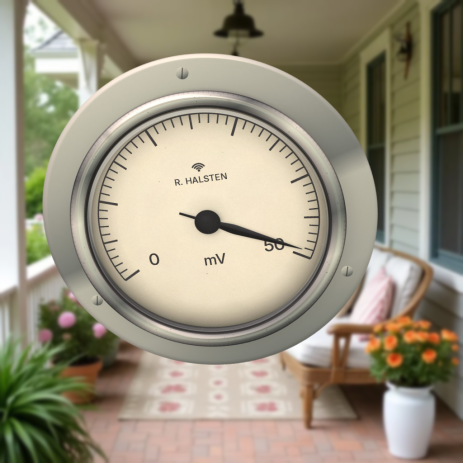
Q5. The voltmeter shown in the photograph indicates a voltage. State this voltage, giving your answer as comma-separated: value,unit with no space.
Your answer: 49,mV
